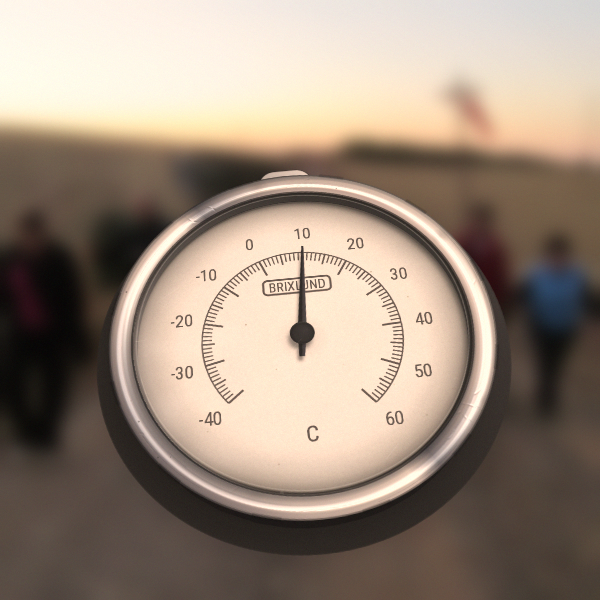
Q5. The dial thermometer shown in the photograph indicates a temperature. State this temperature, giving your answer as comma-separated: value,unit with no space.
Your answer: 10,°C
